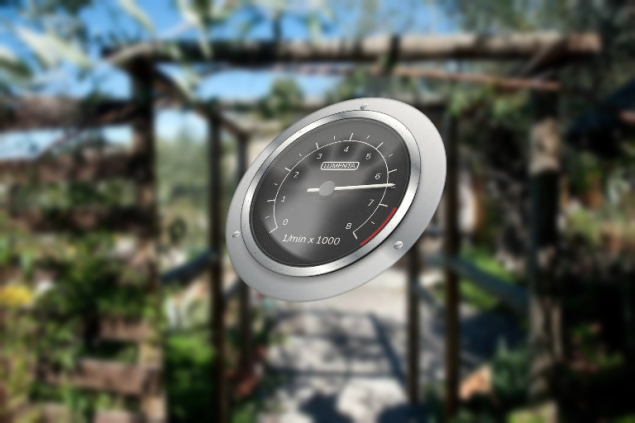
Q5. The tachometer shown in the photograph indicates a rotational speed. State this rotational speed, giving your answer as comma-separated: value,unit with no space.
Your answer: 6500,rpm
